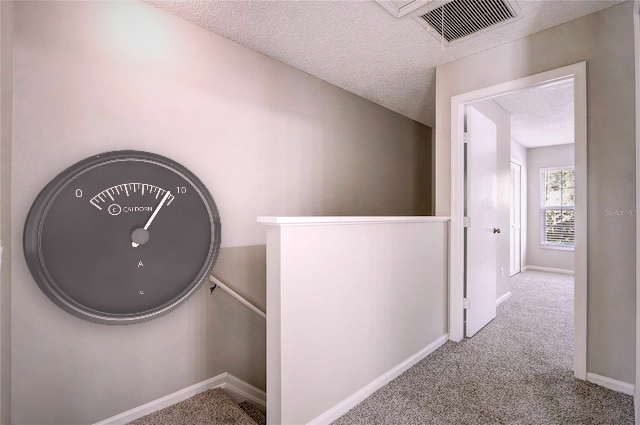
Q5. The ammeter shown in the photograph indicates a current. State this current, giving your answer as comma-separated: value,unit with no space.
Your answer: 9,A
